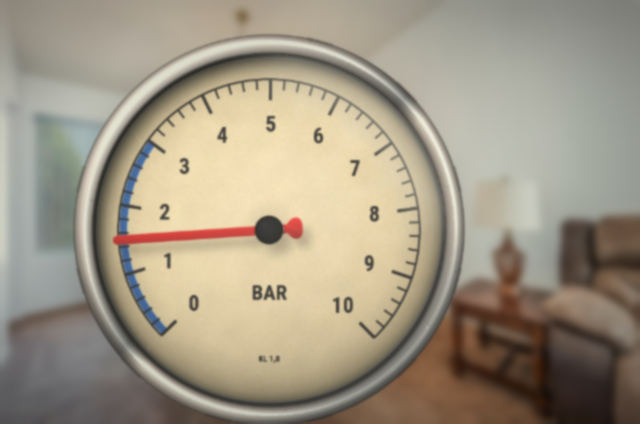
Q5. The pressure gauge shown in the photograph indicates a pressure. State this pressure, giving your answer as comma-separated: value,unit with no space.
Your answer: 1.5,bar
